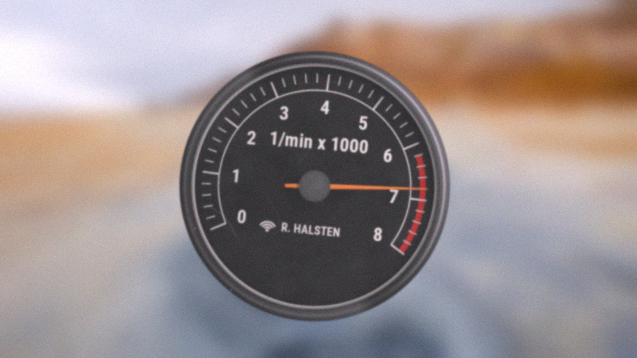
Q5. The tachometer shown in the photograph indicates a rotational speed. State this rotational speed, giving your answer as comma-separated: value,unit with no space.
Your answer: 6800,rpm
